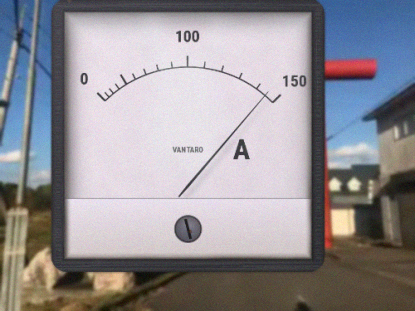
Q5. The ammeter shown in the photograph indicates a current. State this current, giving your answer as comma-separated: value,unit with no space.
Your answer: 145,A
